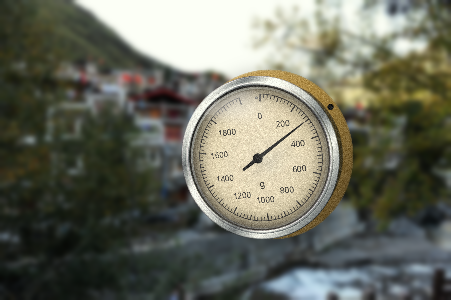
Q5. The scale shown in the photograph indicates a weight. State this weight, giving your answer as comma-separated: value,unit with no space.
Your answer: 300,g
